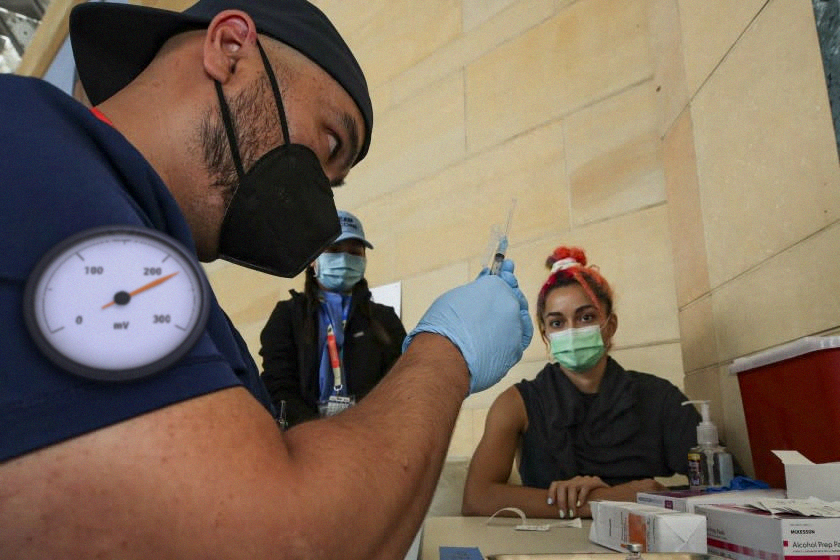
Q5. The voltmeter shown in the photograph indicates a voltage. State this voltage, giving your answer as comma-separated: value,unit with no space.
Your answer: 225,mV
